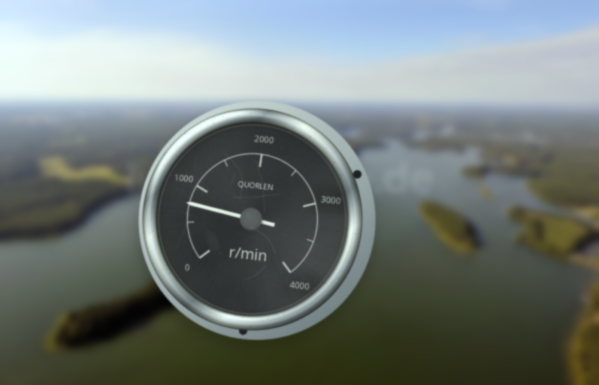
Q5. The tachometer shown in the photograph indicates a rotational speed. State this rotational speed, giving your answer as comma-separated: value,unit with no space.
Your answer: 750,rpm
